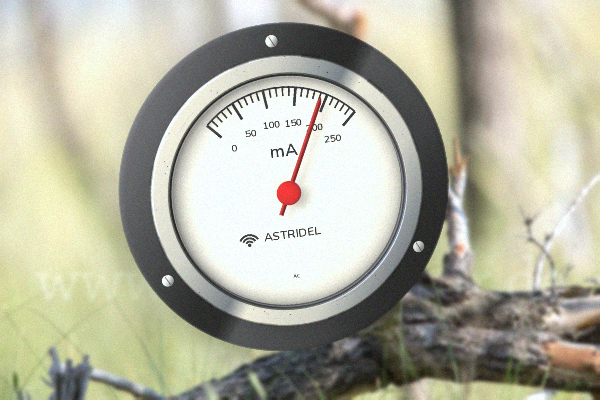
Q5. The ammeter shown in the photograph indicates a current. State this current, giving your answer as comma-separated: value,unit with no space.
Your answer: 190,mA
